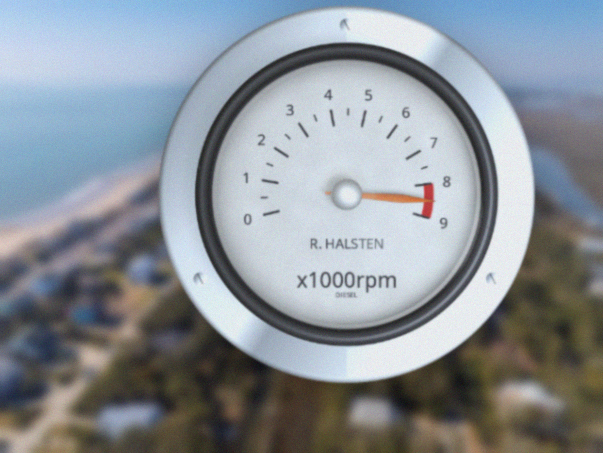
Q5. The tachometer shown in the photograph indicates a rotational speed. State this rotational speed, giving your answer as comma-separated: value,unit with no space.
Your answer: 8500,rpm
